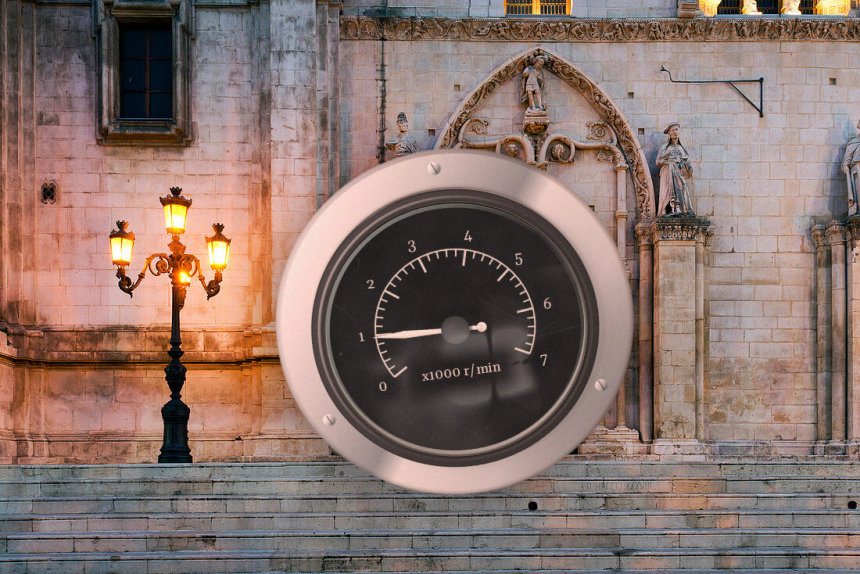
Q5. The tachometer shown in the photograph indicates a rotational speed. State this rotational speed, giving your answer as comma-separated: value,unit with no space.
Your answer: 1000,rpm
